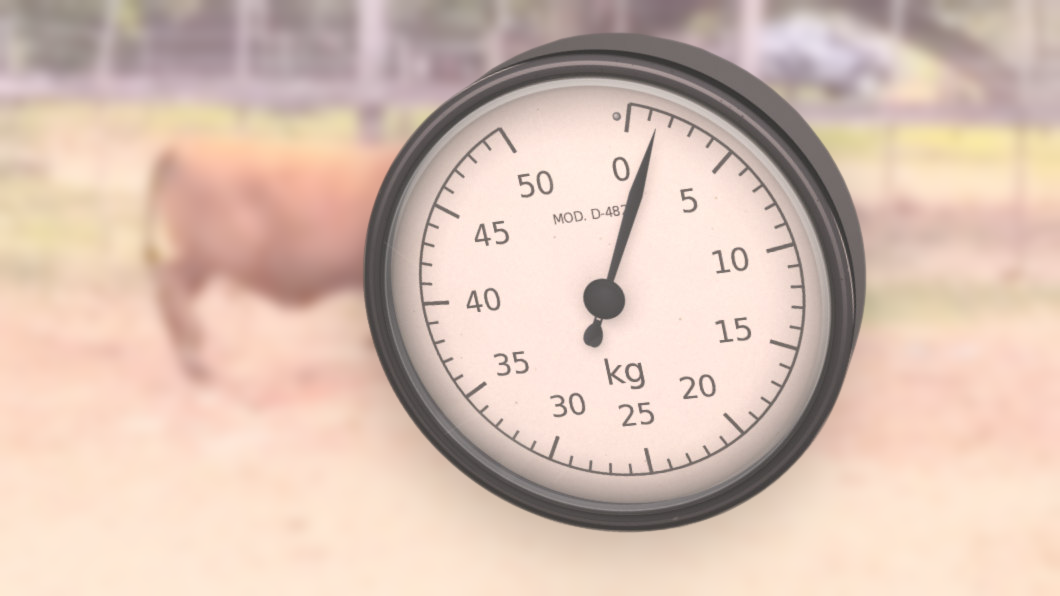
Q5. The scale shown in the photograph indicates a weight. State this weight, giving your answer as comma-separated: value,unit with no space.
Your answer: 1.5,kg
